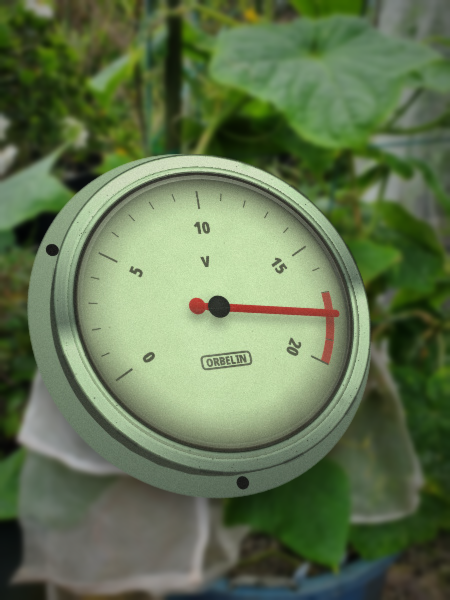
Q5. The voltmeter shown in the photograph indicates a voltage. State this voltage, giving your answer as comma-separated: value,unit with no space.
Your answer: 18,V
